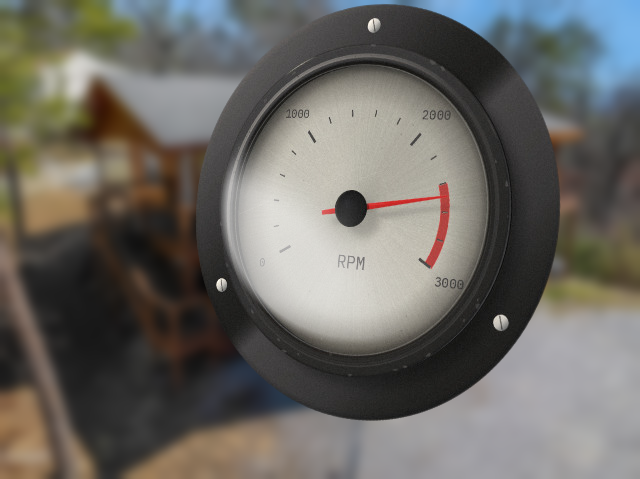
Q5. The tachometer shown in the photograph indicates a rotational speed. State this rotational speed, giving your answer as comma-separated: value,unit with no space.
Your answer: 2500,rpm
